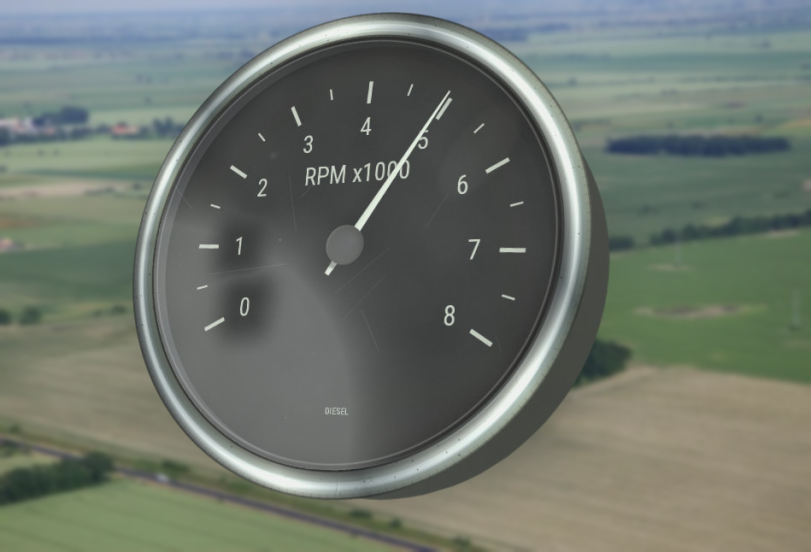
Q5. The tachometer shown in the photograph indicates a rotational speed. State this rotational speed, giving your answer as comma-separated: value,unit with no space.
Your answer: 5000,rpm
